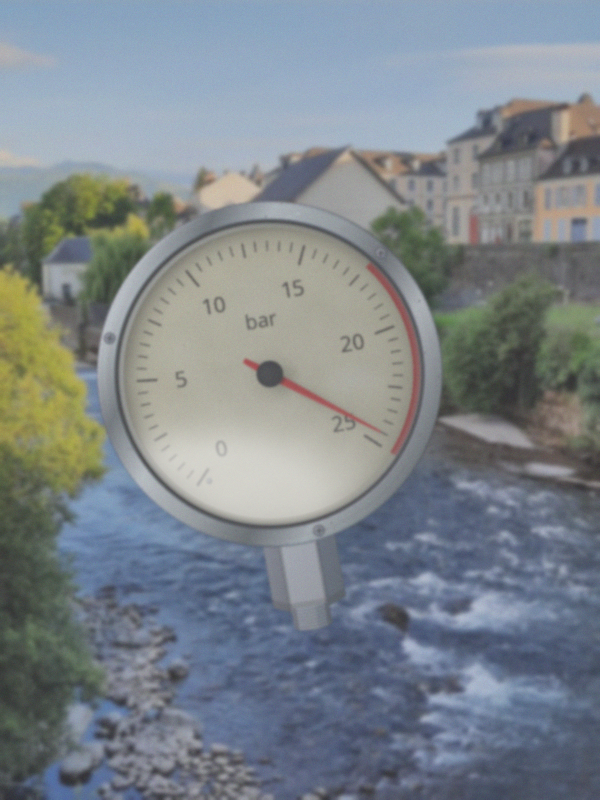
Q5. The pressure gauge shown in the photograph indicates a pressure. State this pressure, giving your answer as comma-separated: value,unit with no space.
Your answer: 24.5,bar
